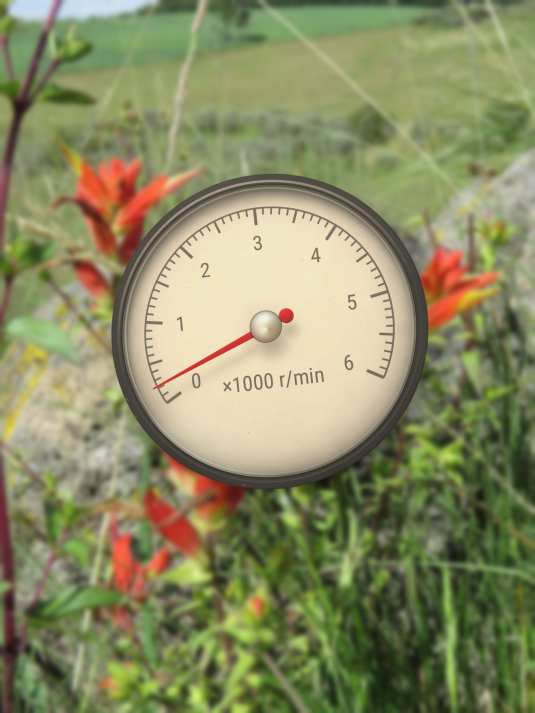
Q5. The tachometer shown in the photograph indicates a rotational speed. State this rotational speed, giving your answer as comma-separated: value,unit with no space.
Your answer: 200,rpm
